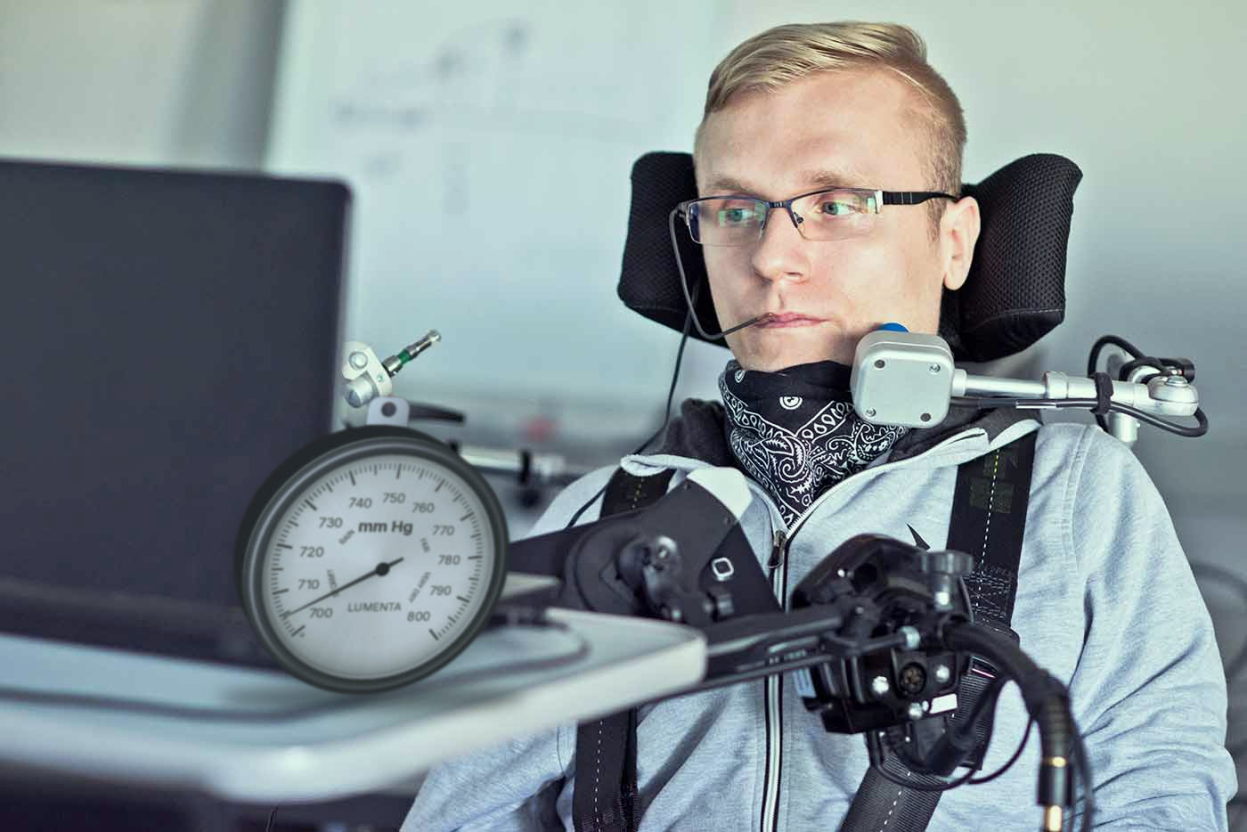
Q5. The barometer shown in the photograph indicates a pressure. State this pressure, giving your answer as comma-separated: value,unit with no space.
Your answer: 705,mmHg
